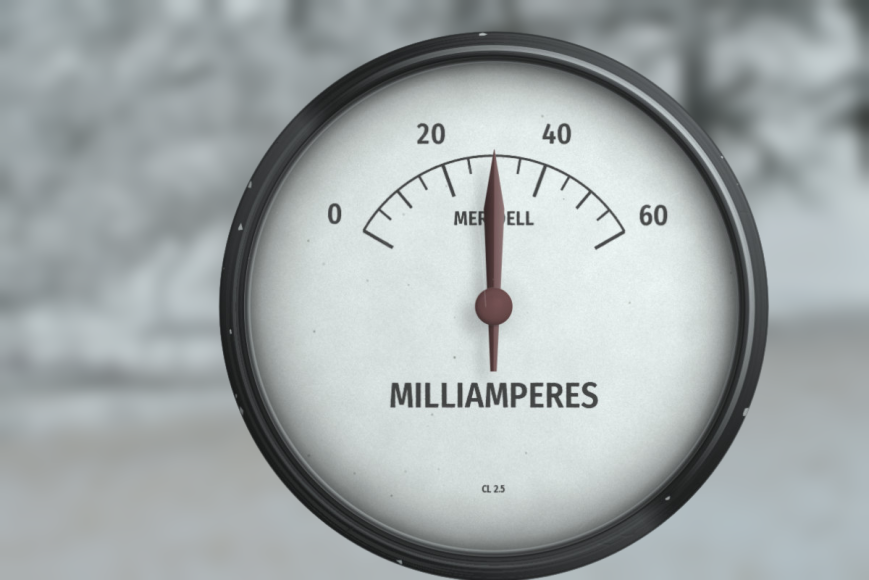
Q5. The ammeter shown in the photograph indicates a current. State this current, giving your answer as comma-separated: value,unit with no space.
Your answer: 30,mA
